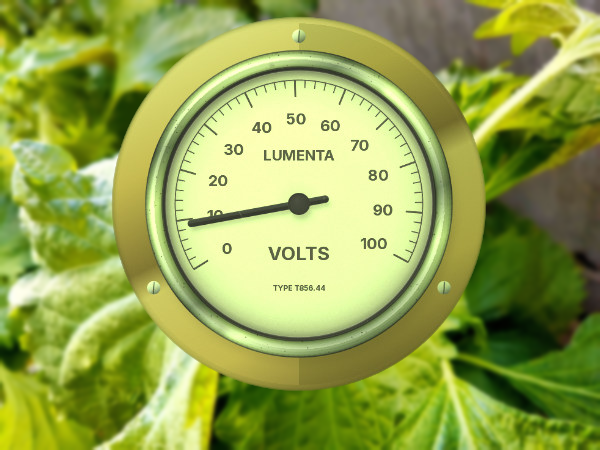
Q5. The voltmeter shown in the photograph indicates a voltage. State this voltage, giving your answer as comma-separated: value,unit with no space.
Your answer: 9,V
